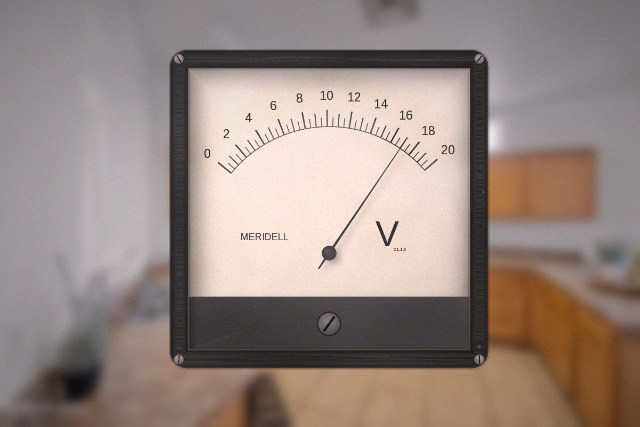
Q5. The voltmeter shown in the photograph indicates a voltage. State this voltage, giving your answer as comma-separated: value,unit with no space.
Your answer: 17,V
